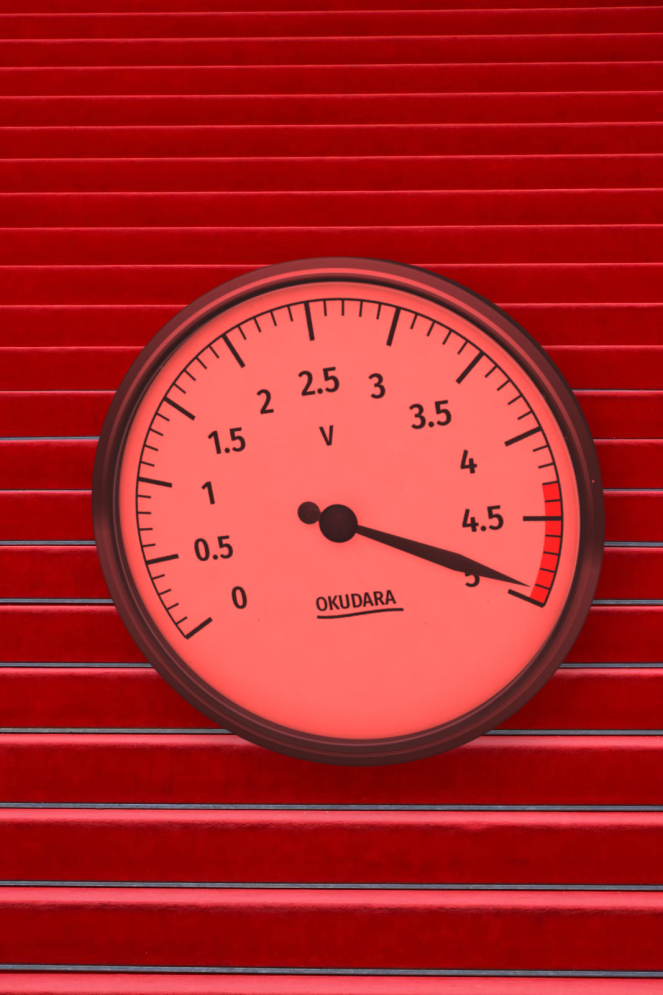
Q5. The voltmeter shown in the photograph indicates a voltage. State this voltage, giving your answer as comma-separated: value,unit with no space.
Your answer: 4.9,V
